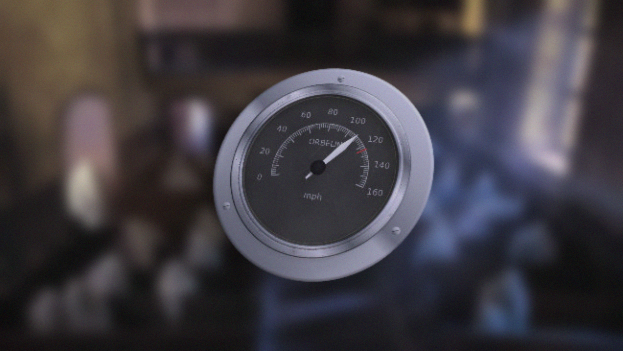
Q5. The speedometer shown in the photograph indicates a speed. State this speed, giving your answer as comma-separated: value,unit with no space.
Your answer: 110,mph
